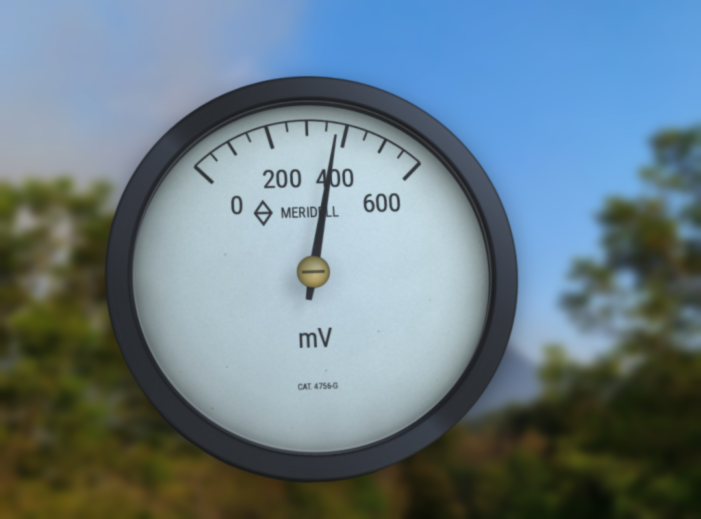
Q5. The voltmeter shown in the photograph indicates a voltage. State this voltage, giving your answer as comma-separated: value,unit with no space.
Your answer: 375,mV
